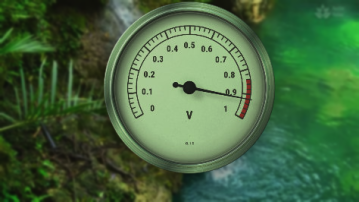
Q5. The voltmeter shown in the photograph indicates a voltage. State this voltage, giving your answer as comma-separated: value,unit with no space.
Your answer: 0.92,V
